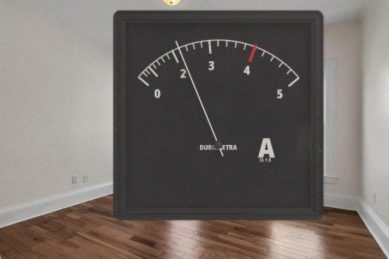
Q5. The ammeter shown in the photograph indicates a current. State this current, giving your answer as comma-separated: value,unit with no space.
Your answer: 2.2,A
